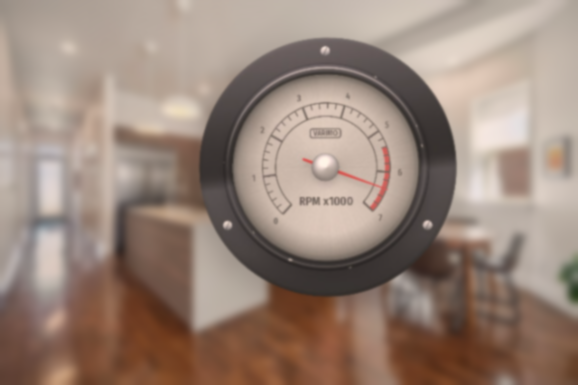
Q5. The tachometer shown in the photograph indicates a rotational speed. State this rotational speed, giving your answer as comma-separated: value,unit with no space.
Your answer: 6400,rpm
